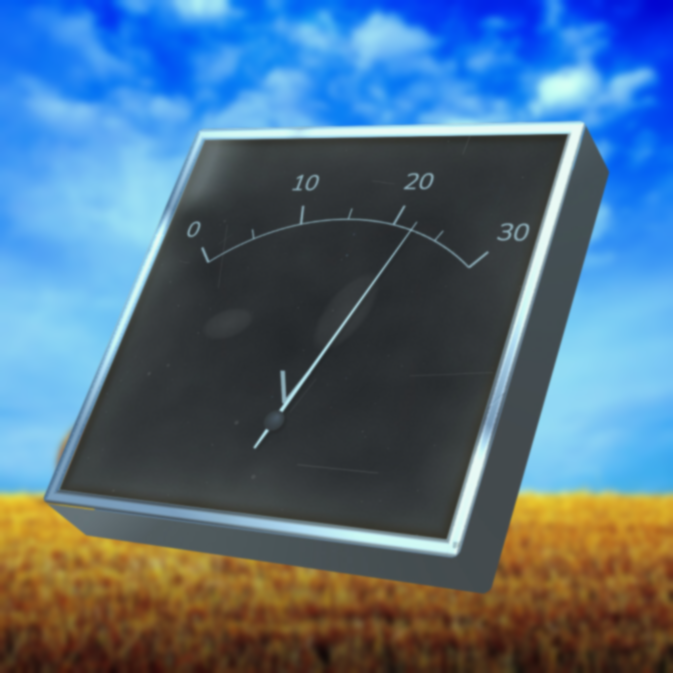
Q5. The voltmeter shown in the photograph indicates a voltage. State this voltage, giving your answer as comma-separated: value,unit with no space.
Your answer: 22.5,V
